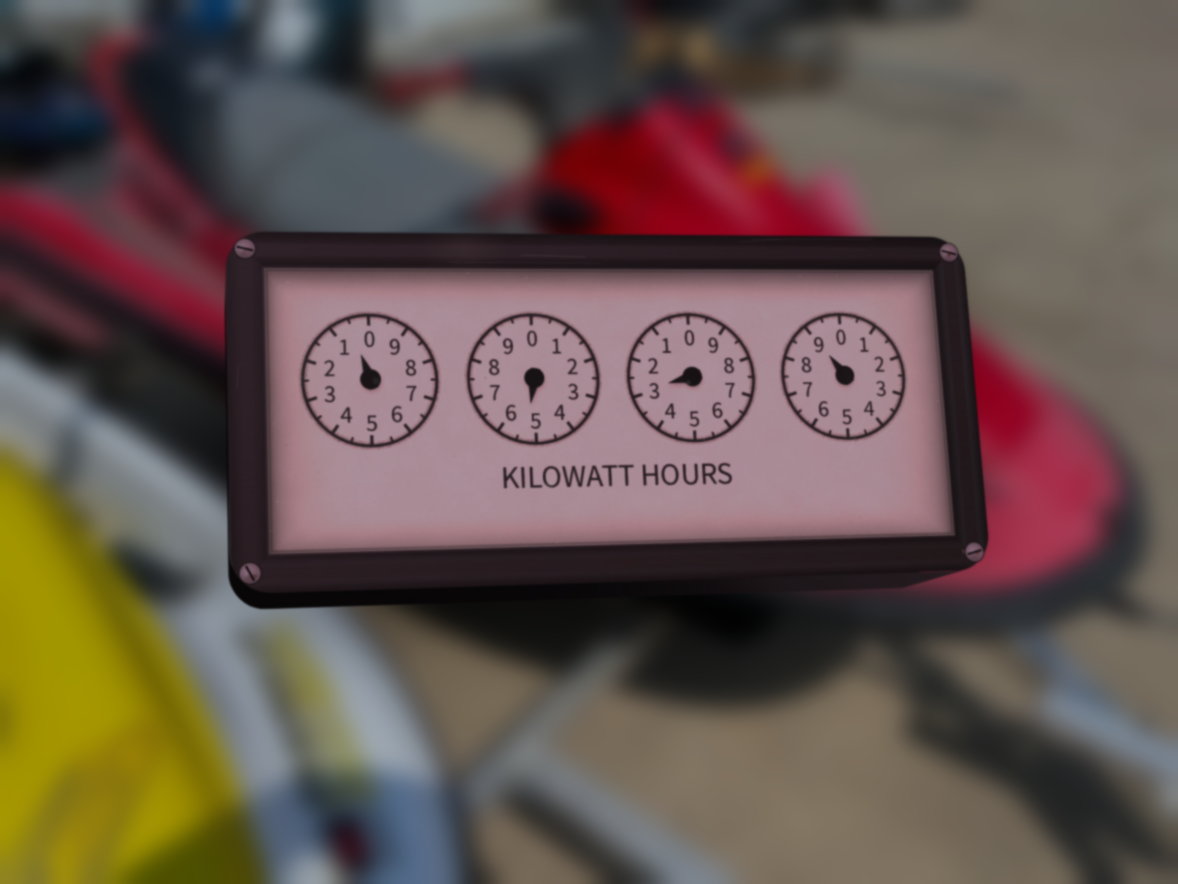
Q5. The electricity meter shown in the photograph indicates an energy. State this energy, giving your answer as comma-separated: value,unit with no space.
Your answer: 529,kWh
